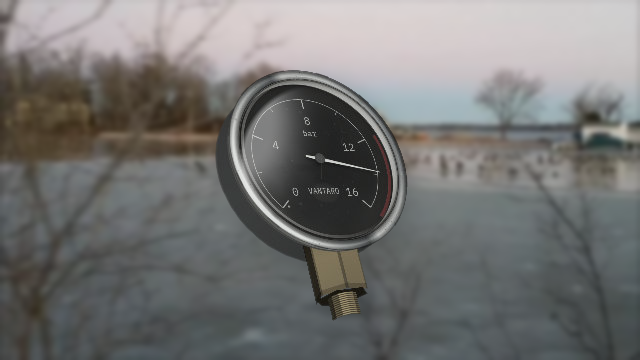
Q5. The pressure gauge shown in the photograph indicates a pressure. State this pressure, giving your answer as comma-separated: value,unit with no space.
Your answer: 14,bar
